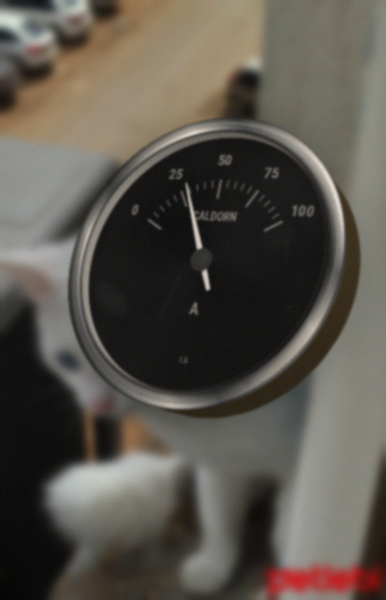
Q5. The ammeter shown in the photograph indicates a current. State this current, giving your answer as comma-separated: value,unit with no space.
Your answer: 30,A
